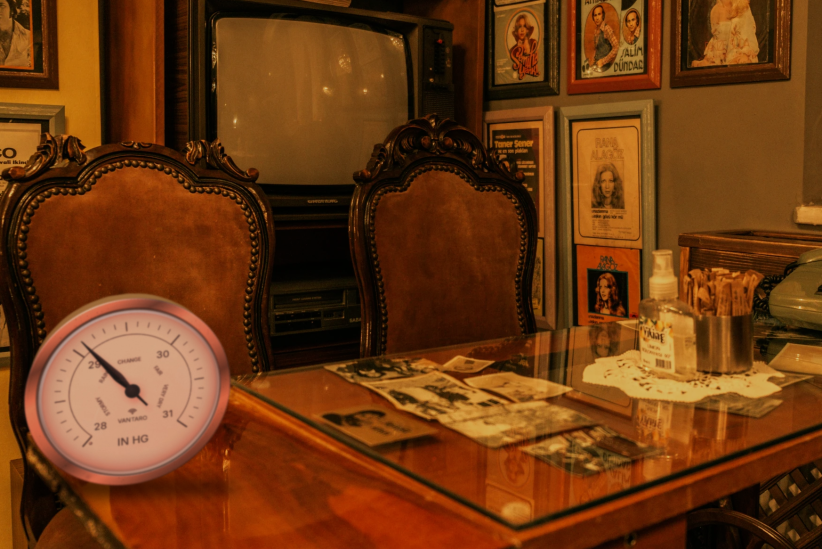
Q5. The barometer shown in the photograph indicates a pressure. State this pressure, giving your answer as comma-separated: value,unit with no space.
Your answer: 29.1,inHg
